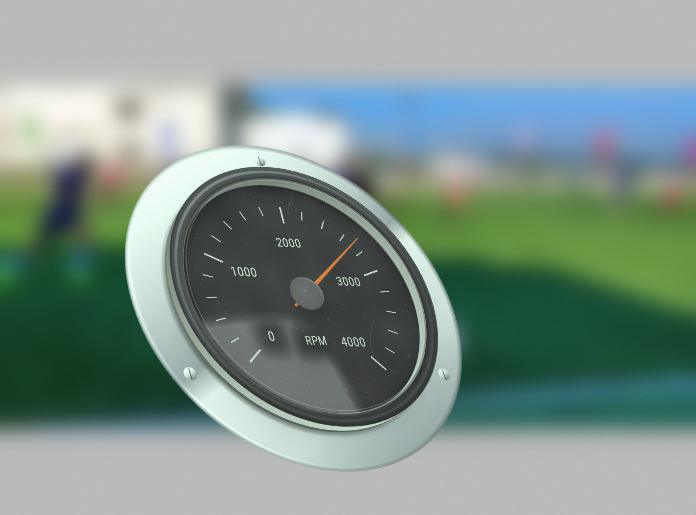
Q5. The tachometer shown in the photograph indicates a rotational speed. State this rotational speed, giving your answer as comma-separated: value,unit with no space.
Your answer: 2700,rpm
